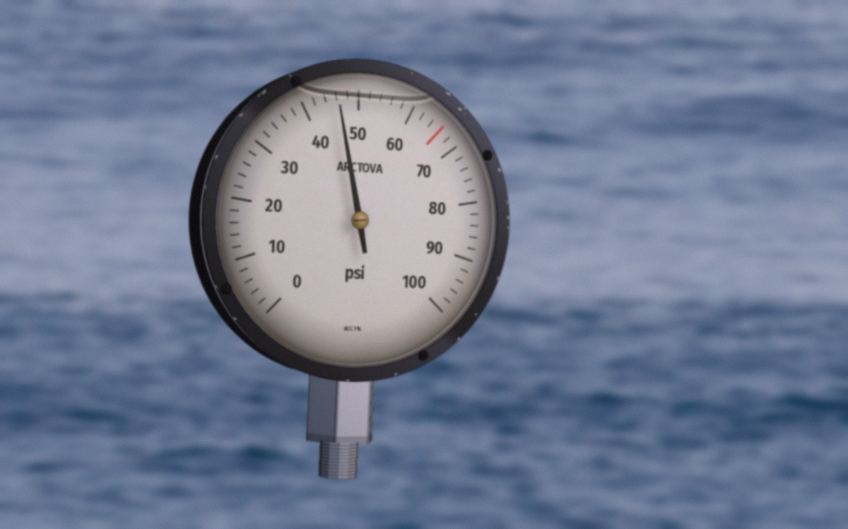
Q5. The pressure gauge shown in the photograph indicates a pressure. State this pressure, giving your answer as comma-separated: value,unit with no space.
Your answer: 46,psi
